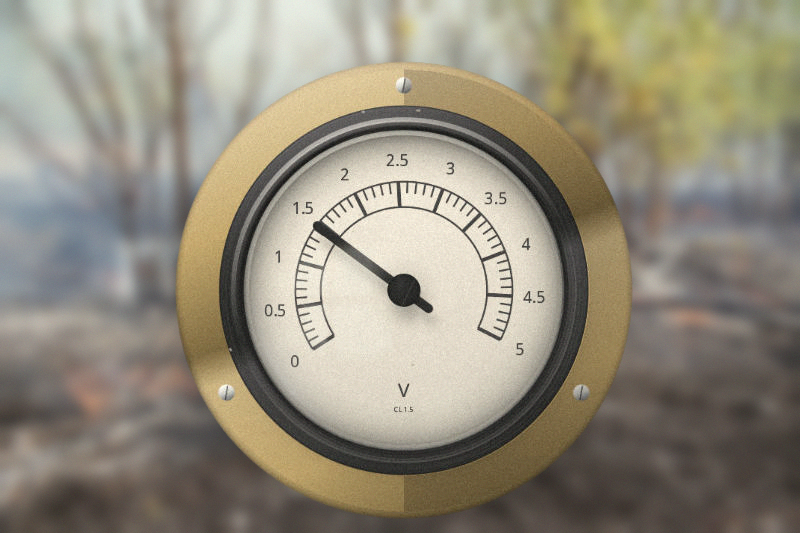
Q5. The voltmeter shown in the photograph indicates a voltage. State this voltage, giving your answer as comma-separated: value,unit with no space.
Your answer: 1.45,V
